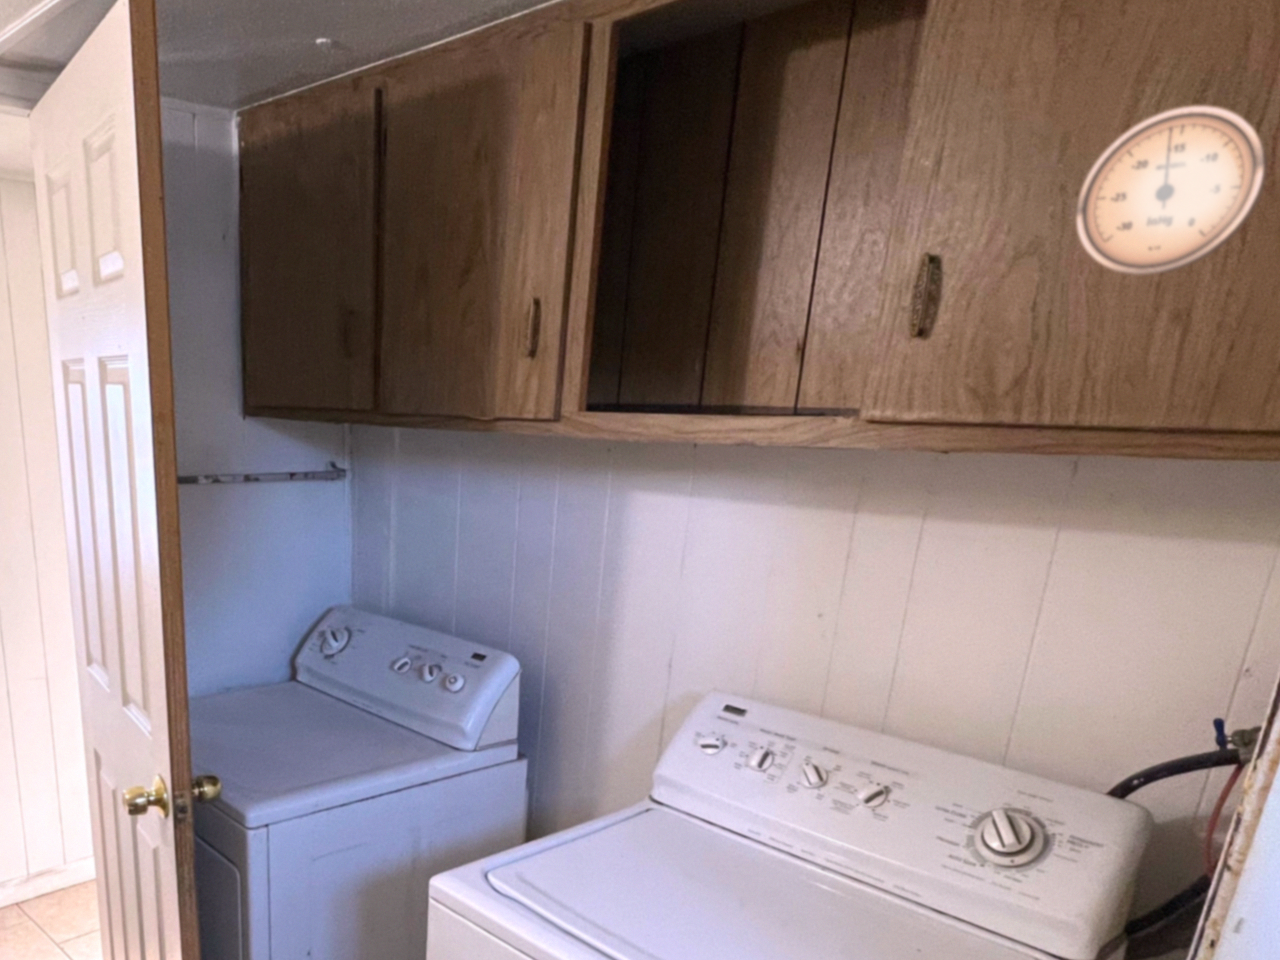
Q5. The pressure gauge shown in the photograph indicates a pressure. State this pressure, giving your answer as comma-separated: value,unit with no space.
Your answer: -16,inHg
